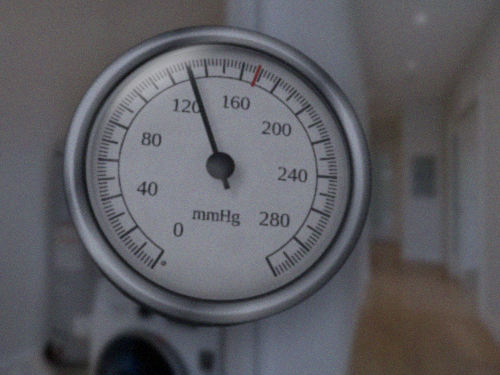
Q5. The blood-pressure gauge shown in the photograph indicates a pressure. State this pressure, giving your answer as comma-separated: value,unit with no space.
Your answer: 130,mmHg
